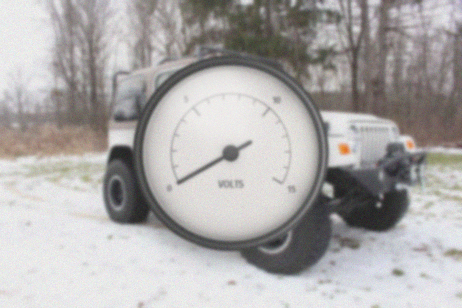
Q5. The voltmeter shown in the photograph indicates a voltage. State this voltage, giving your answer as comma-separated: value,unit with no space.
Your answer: 0,V
